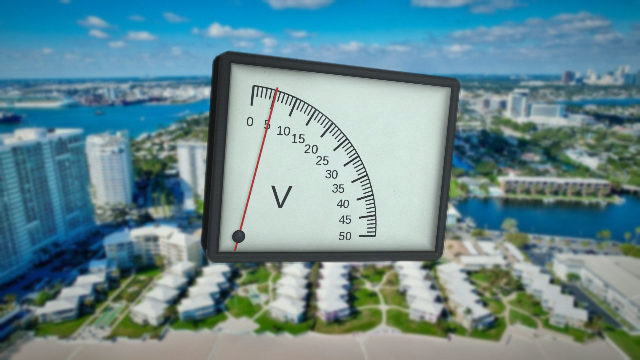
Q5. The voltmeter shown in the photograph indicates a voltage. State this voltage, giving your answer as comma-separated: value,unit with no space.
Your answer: 5,V
